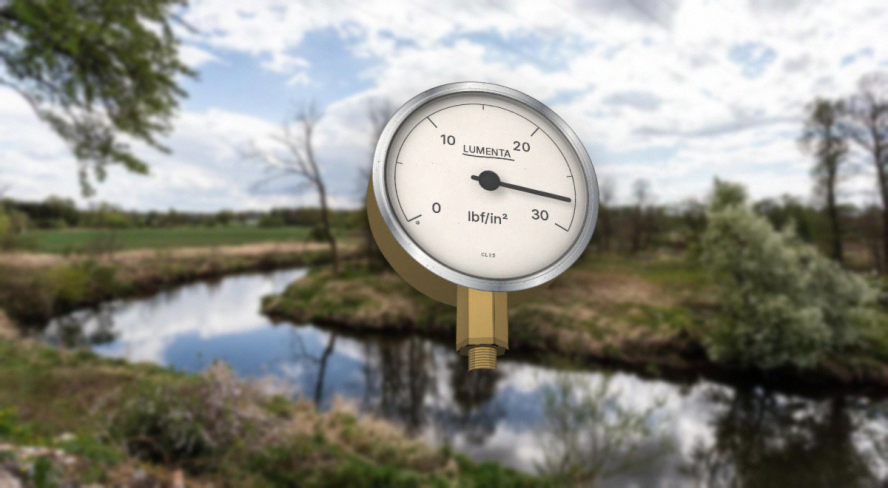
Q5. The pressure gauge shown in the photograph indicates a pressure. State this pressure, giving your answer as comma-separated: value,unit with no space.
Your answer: 27.5,psi
